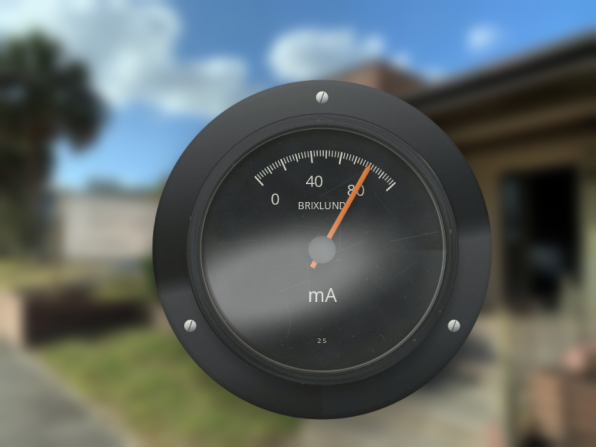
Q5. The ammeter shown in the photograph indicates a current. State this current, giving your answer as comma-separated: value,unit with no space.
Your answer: 80,mA
